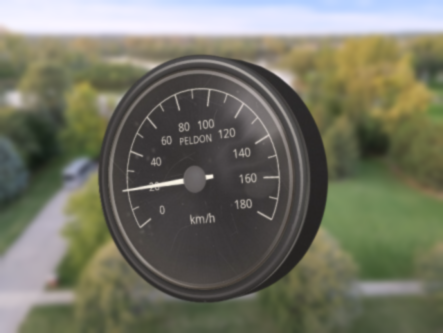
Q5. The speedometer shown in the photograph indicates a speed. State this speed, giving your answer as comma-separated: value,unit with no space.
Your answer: 20,km/h
